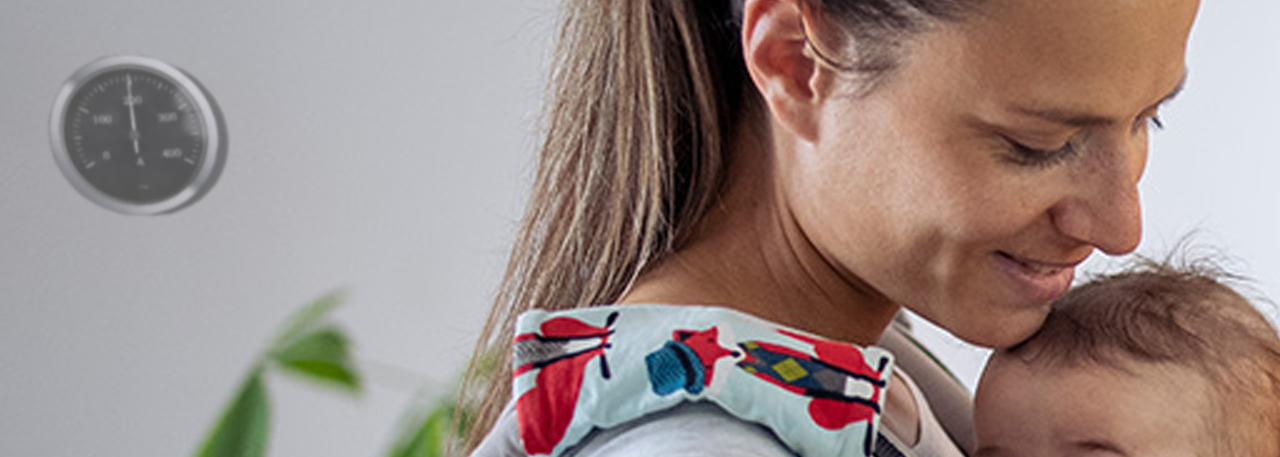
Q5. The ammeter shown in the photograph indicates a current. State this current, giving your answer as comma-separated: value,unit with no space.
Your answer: 200,A
